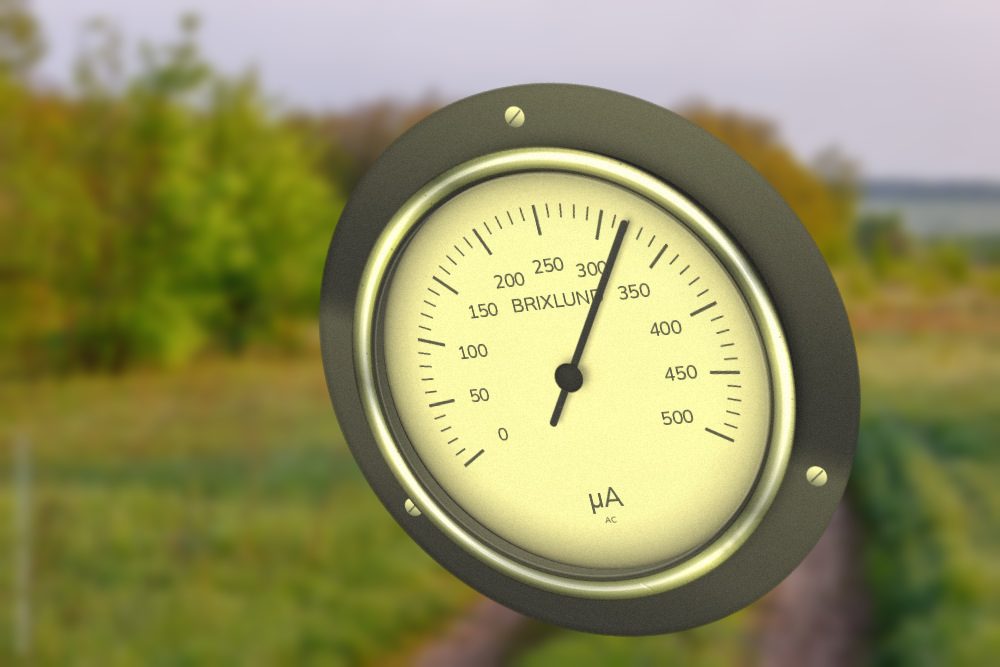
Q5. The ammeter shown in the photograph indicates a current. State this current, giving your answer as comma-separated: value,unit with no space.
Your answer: 320,µA
